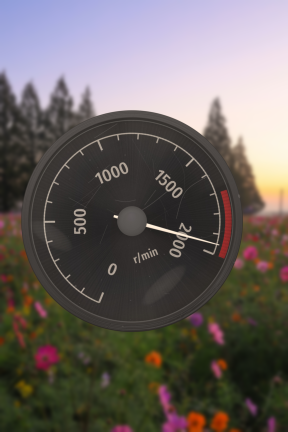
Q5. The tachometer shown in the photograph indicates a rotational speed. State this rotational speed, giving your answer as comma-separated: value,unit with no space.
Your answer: 1950,rpm
